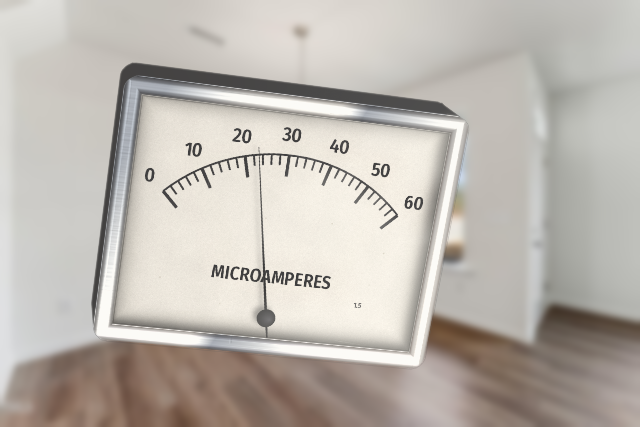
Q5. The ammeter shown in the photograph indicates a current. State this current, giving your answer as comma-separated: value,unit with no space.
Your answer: 23,µA
